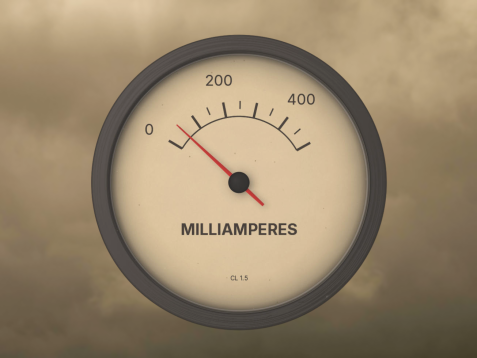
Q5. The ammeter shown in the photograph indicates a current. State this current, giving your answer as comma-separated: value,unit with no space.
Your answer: 50,mA
